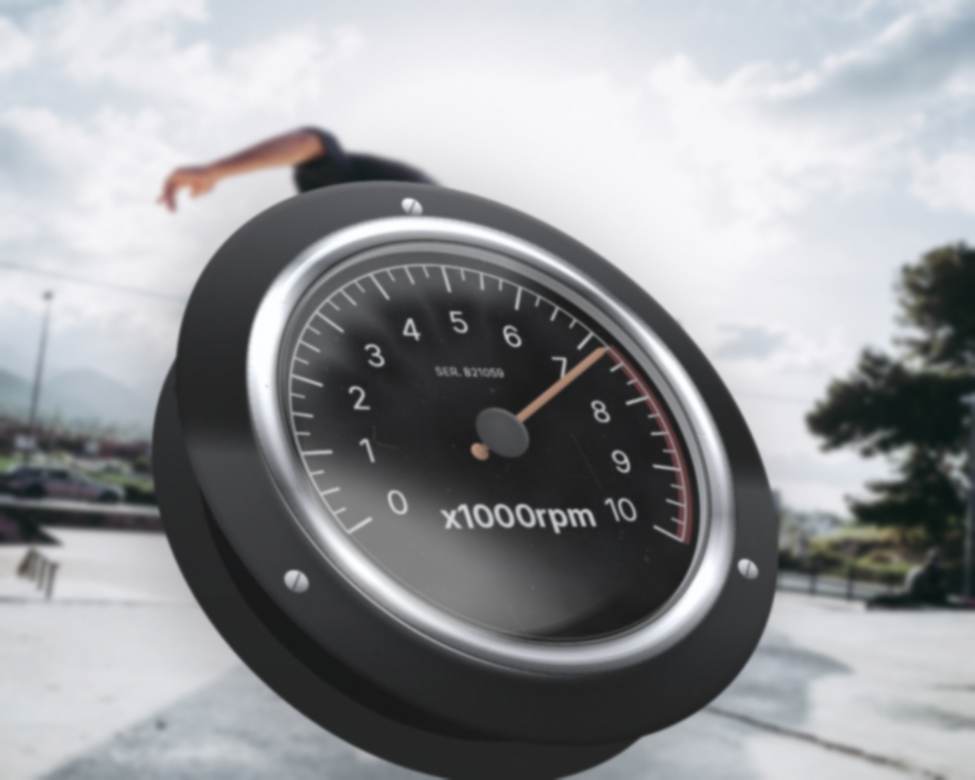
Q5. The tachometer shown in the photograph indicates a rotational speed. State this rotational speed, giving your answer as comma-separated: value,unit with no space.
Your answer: 7250,rpm
